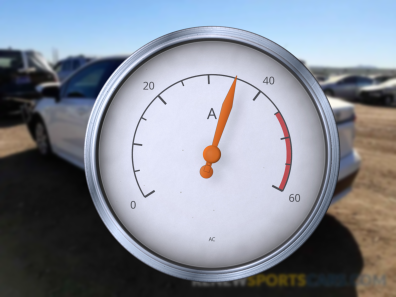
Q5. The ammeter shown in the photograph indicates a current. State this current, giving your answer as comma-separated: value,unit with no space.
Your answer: 35,A
